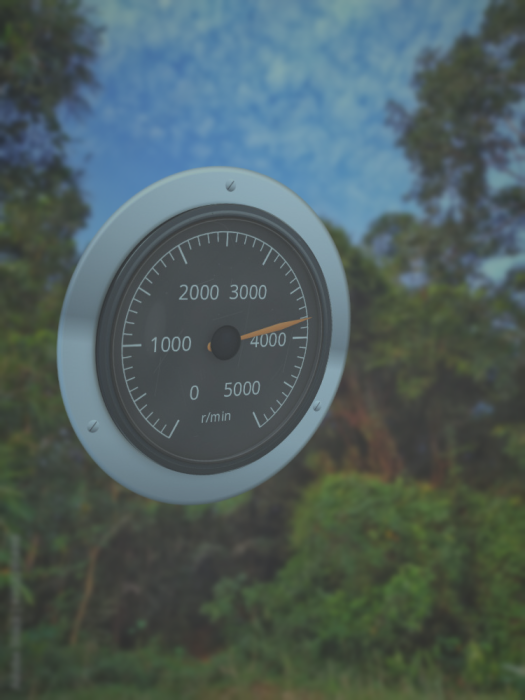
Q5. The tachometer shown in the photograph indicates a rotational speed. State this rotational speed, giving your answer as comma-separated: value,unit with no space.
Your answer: 3800,rpm
